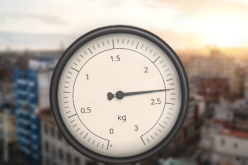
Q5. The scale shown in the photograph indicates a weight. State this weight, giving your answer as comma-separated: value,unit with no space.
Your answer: 2.35,kg
